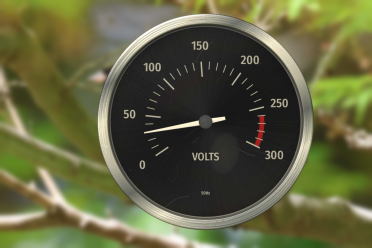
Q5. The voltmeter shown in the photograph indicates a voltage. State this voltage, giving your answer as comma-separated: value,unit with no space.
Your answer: 30,V
